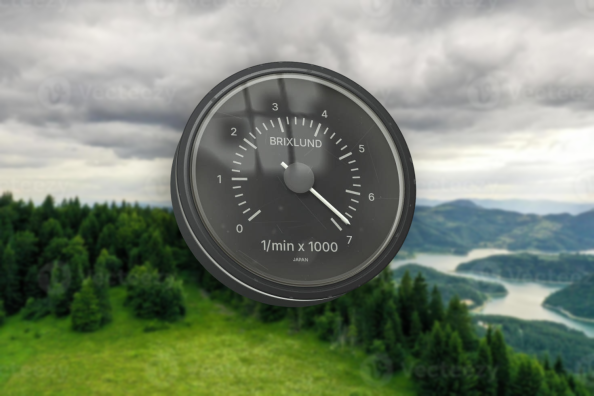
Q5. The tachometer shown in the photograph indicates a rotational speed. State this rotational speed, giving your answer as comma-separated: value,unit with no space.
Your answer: 6800,rpm
